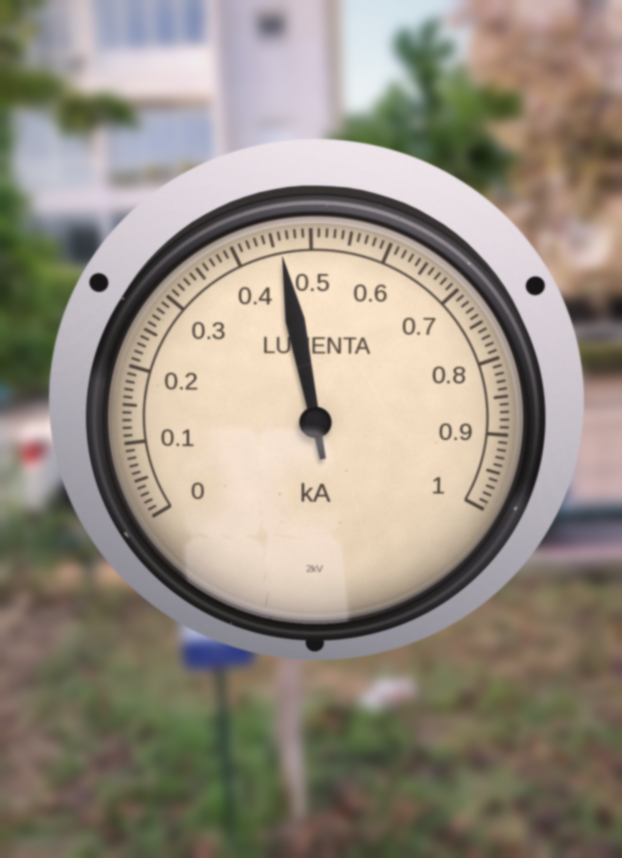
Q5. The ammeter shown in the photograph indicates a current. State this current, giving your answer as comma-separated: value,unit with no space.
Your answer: 0.46,kA
